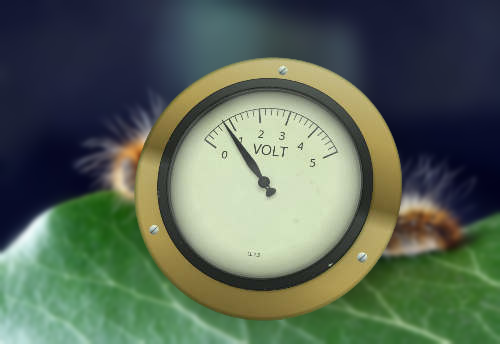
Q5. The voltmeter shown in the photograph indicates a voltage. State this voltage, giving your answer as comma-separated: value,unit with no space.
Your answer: 0.8,V
